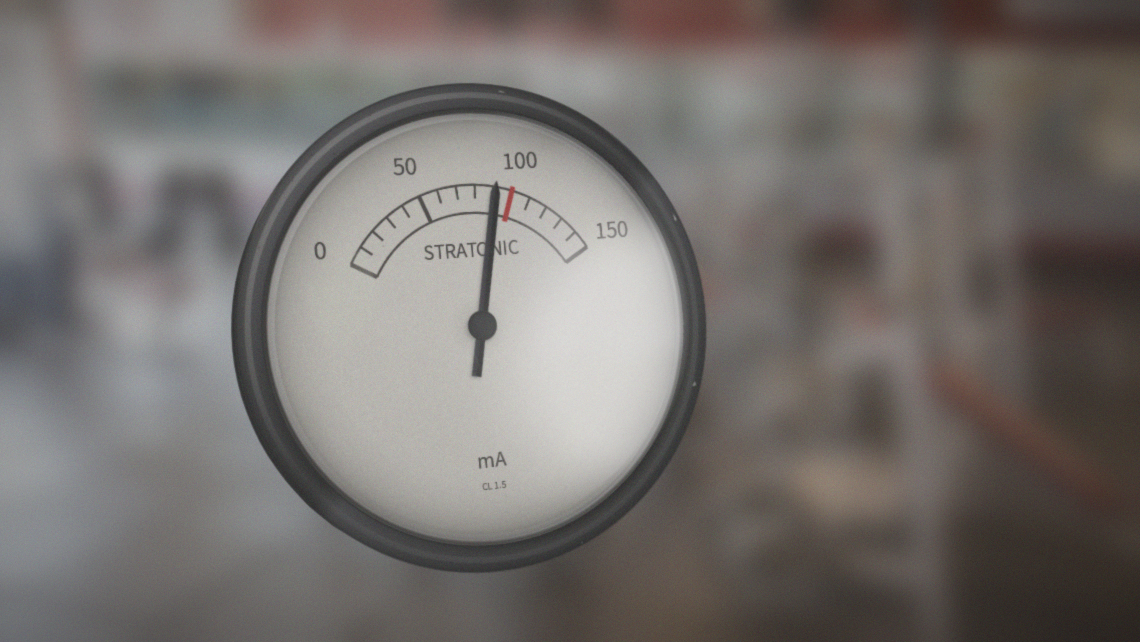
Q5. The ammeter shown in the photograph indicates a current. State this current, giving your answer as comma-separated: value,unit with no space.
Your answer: 90,mA
